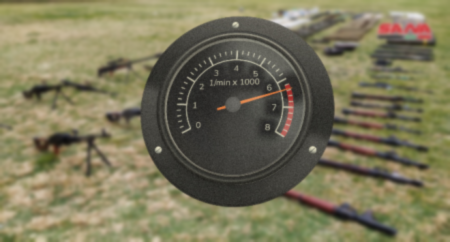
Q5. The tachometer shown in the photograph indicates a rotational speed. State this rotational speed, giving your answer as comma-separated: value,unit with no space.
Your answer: 6400,rpm
